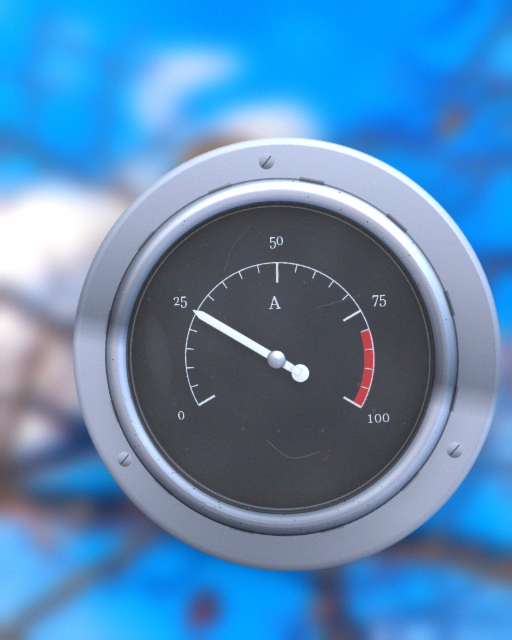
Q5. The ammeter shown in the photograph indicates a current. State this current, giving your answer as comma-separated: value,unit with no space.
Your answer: 25,A
